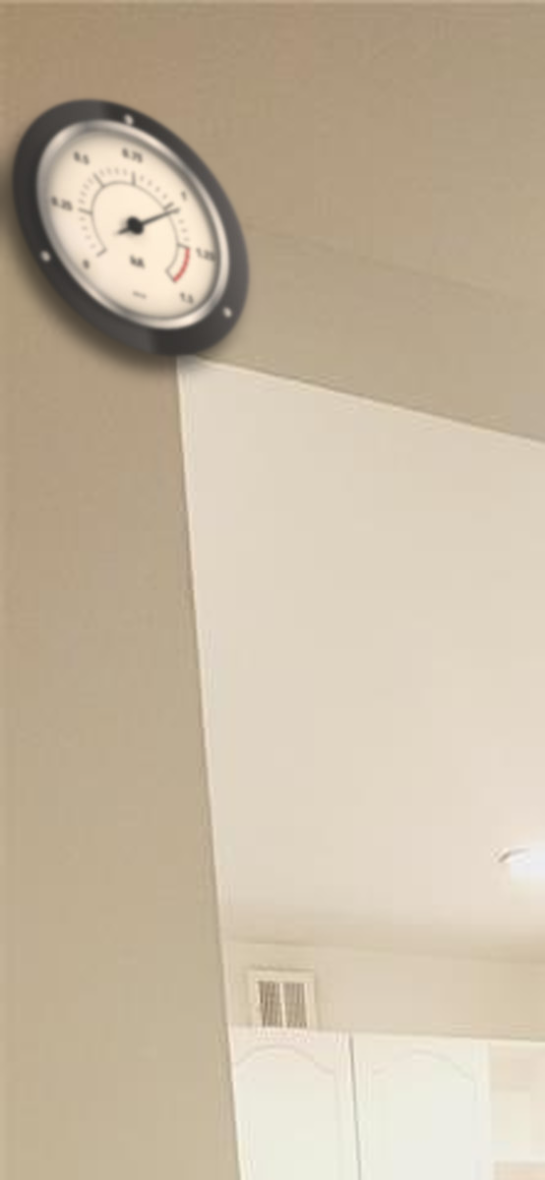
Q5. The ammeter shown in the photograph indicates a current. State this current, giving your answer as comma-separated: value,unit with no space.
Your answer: 1.05,kA
